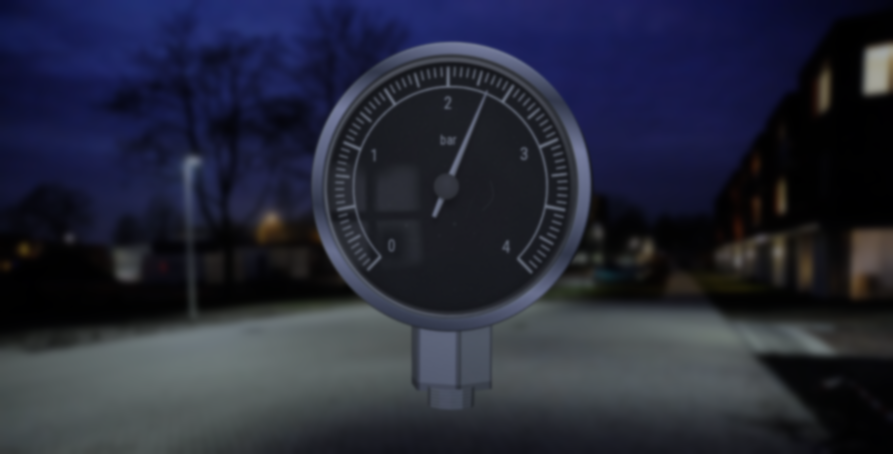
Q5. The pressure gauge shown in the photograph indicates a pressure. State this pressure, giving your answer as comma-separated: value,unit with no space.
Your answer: 2.35,bar
